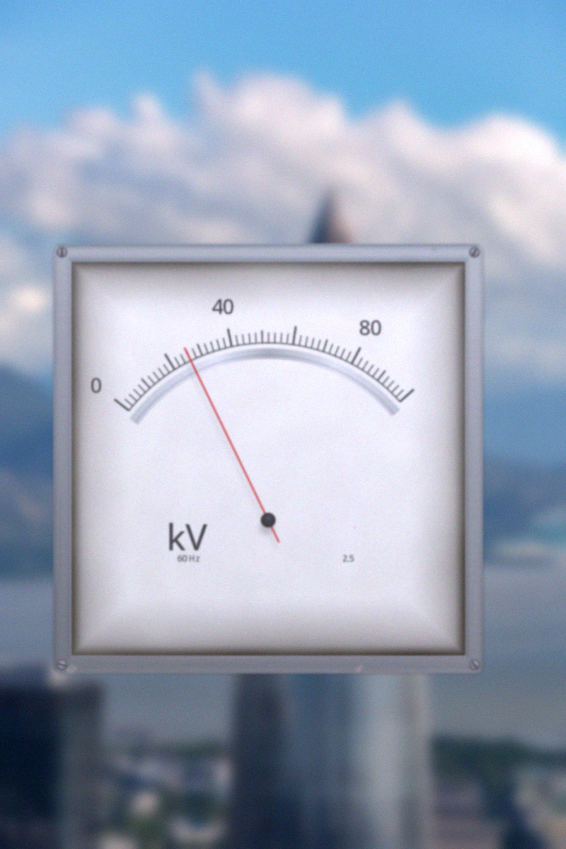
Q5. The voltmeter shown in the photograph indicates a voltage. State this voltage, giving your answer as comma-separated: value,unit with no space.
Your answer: 26,kV
